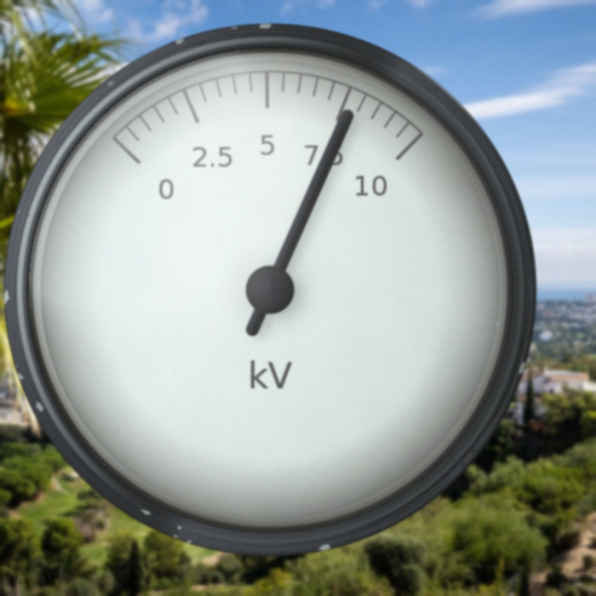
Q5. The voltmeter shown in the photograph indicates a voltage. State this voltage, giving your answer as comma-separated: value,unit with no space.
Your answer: 7.75,kV
